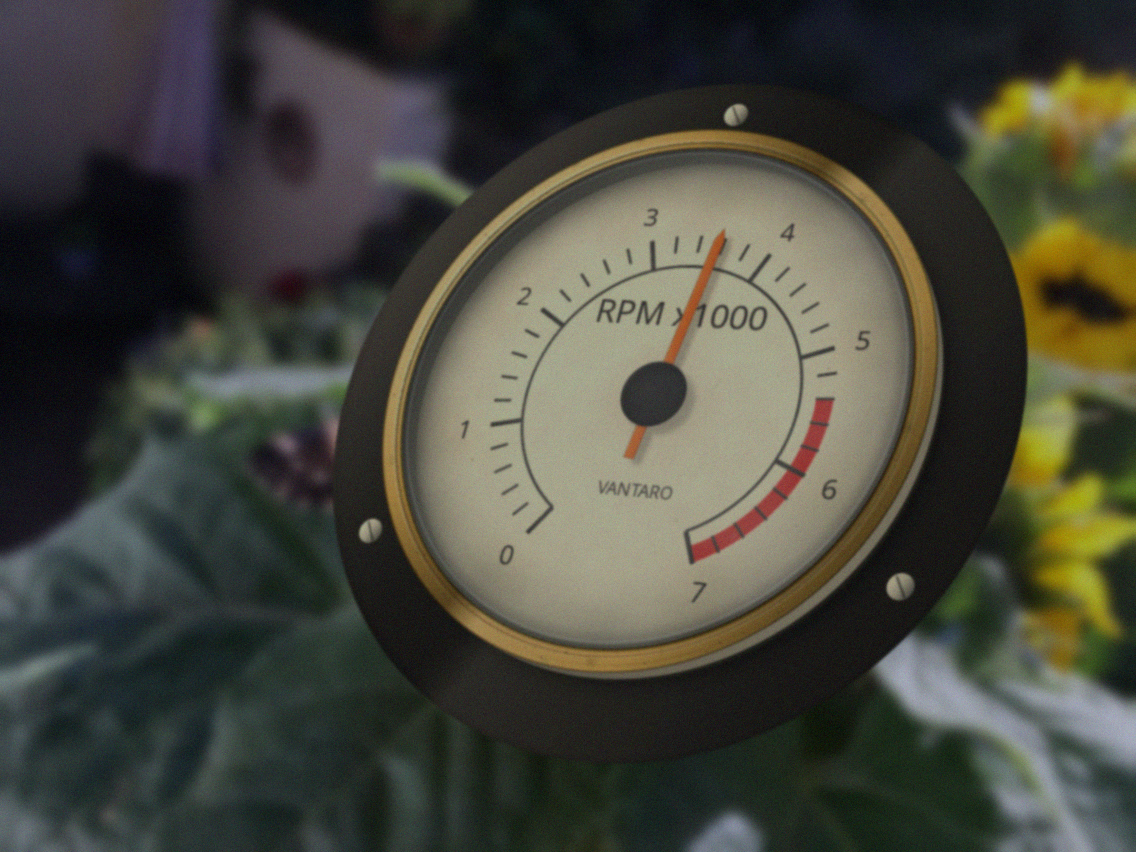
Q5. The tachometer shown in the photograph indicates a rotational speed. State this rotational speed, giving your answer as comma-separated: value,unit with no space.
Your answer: 3600,rpm
